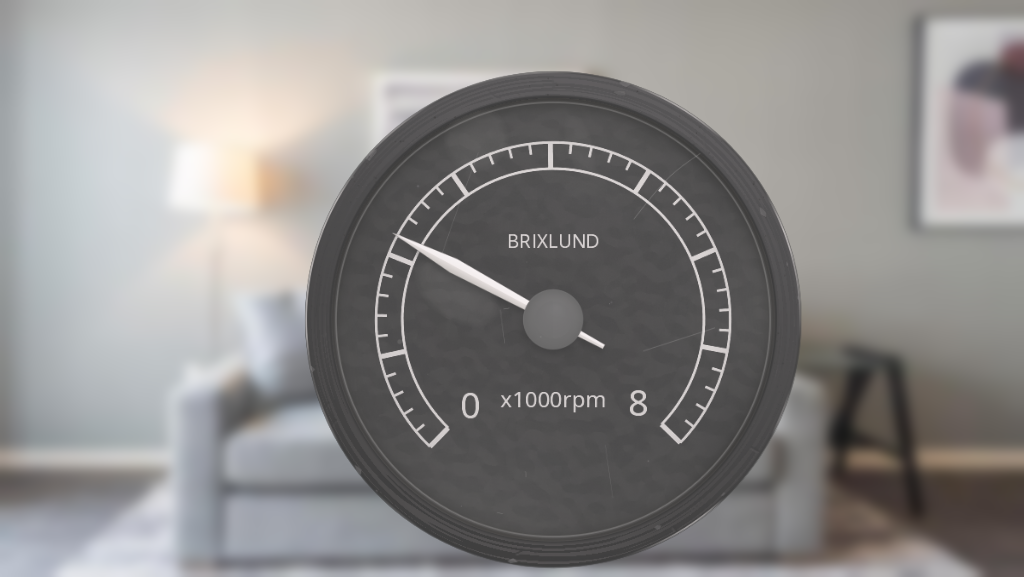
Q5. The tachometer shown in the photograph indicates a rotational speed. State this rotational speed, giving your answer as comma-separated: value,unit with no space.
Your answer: 2200,rpm
